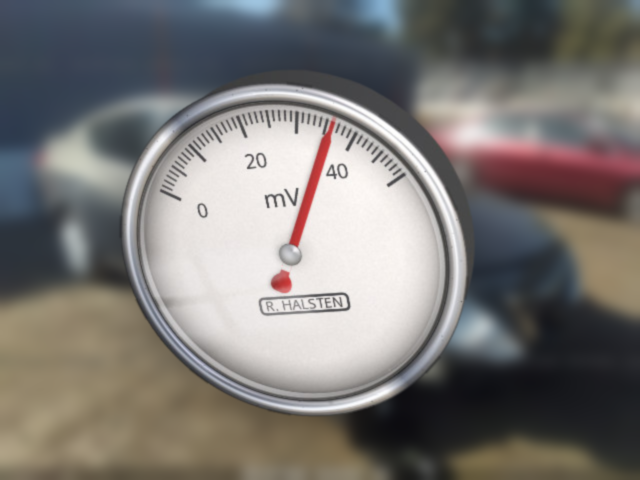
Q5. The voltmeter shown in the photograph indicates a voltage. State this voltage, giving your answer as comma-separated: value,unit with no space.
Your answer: 36,mV
